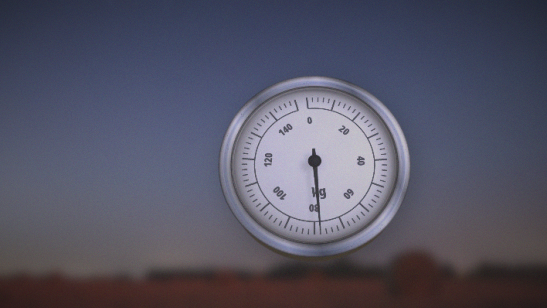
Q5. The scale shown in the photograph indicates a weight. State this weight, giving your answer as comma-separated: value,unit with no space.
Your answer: 78,kg
